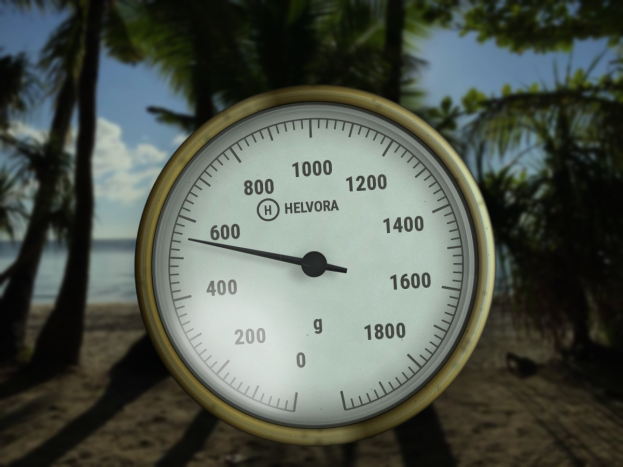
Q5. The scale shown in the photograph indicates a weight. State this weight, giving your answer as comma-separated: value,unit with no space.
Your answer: 550,g
